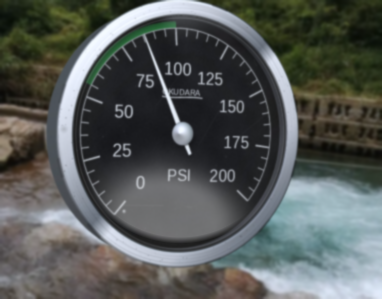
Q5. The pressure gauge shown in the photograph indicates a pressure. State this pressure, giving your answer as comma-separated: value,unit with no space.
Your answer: 85,psi
